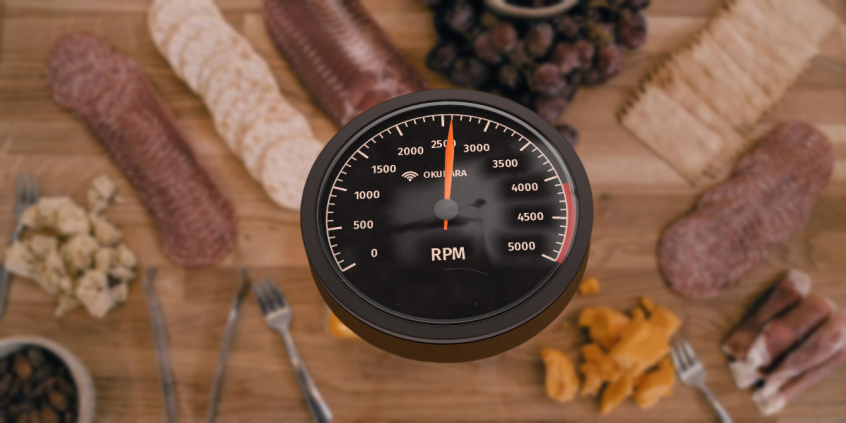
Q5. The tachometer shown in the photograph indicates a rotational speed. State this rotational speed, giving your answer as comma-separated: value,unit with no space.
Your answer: 2600,rpm
